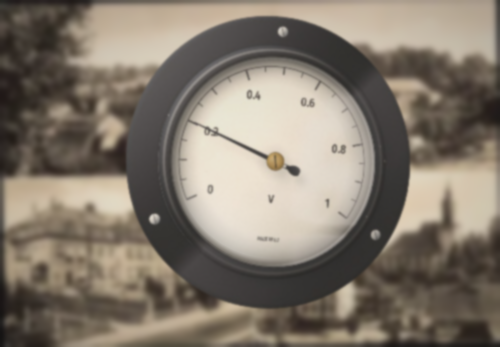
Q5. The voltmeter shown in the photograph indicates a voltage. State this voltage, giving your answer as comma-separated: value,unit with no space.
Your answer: 0.2,V
